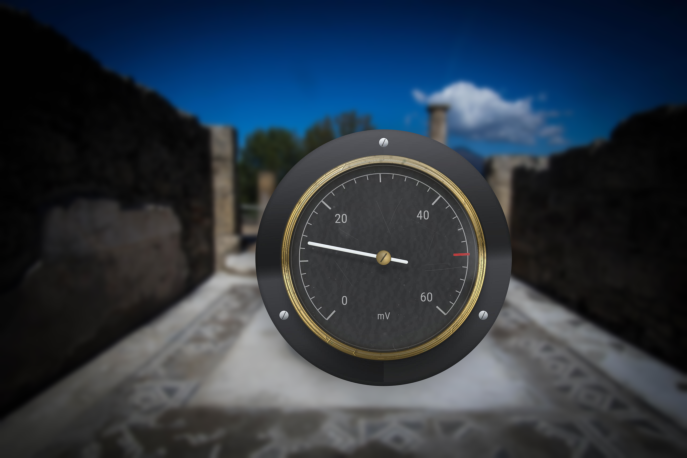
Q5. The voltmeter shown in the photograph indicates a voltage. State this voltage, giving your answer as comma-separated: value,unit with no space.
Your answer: 13,mV
